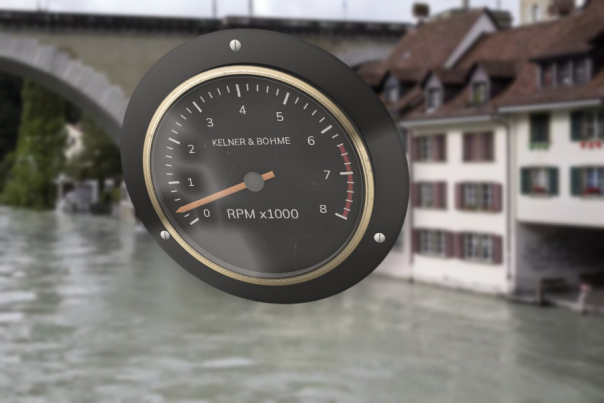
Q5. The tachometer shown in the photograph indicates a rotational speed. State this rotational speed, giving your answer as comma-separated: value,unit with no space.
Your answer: 400,rpm
